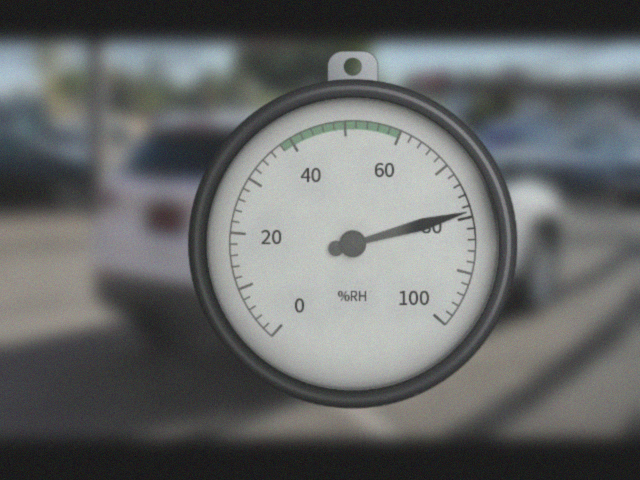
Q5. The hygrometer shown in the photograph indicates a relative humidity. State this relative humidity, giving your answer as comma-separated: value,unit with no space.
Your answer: 79,%
